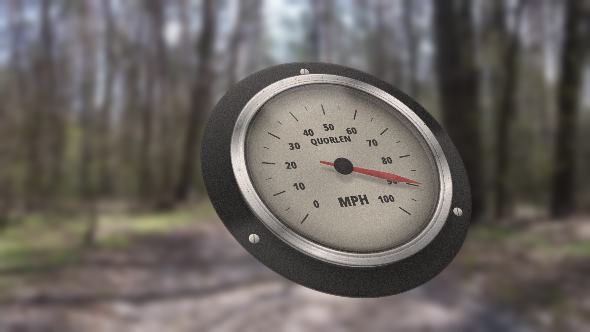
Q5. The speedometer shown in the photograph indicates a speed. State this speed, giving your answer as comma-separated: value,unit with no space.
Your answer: 90,mph
